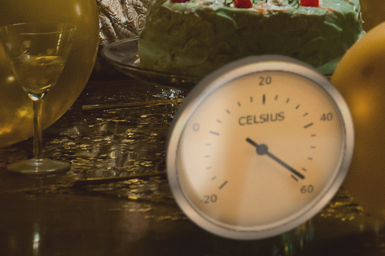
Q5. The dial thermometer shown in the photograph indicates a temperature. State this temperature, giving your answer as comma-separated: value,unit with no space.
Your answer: 58,°C
